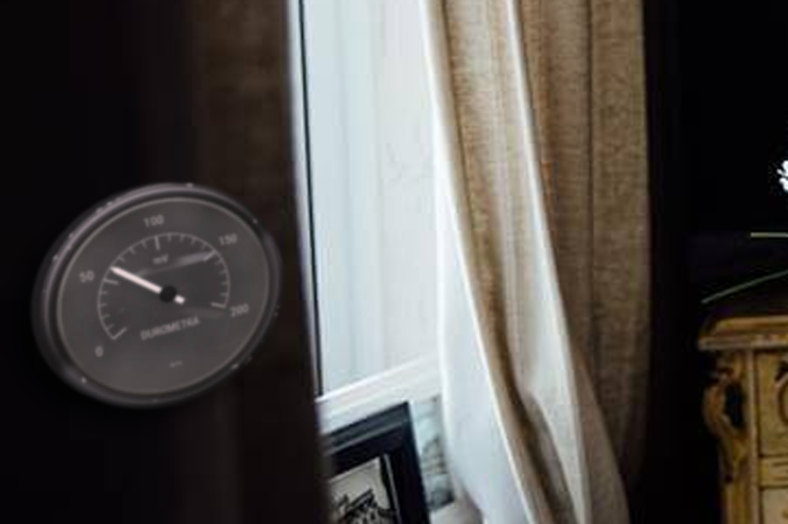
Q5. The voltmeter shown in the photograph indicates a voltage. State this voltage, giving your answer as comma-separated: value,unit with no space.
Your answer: 60,mV
